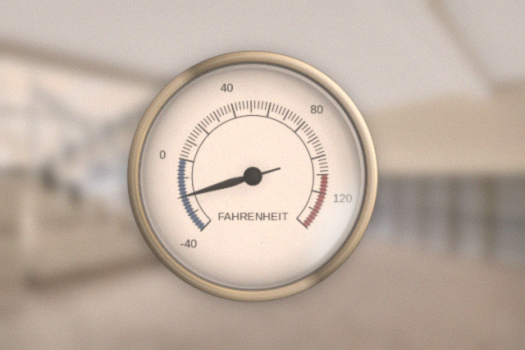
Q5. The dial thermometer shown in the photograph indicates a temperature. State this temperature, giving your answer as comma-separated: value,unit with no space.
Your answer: -20,°F
